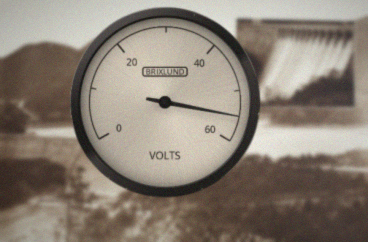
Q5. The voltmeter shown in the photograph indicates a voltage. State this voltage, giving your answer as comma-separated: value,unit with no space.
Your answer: 55,V
